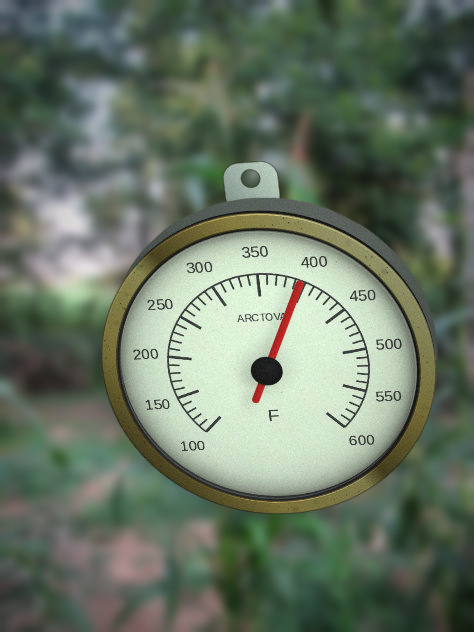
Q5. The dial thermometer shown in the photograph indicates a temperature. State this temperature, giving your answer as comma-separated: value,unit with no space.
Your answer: 395,°F
